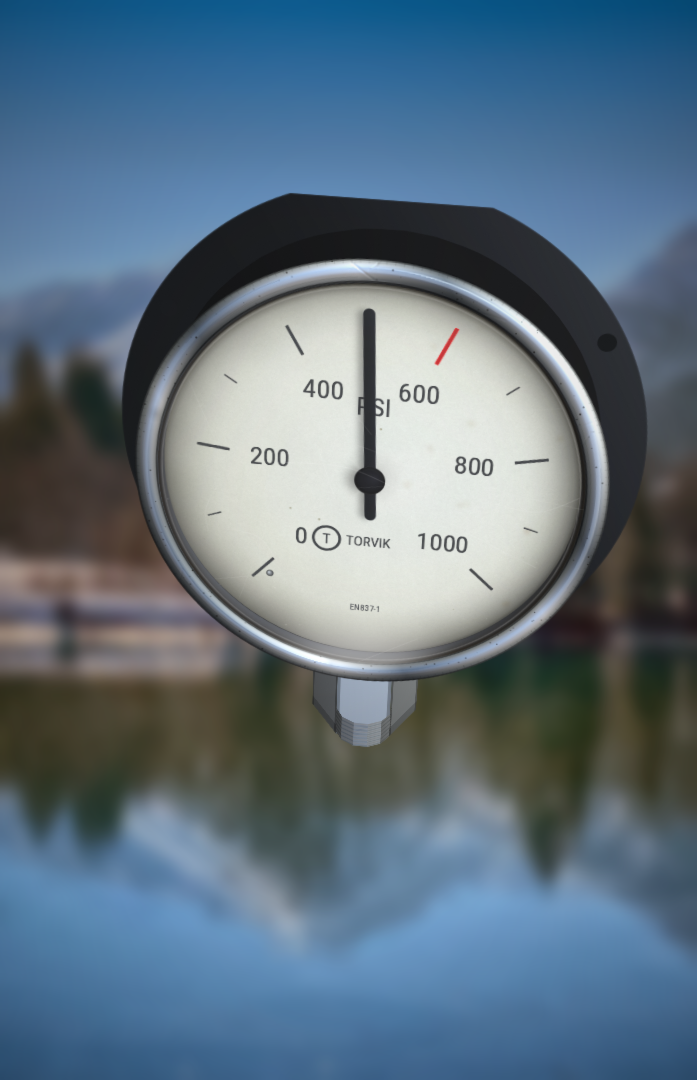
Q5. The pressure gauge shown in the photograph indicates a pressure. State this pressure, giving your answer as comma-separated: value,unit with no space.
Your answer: 500,psi
